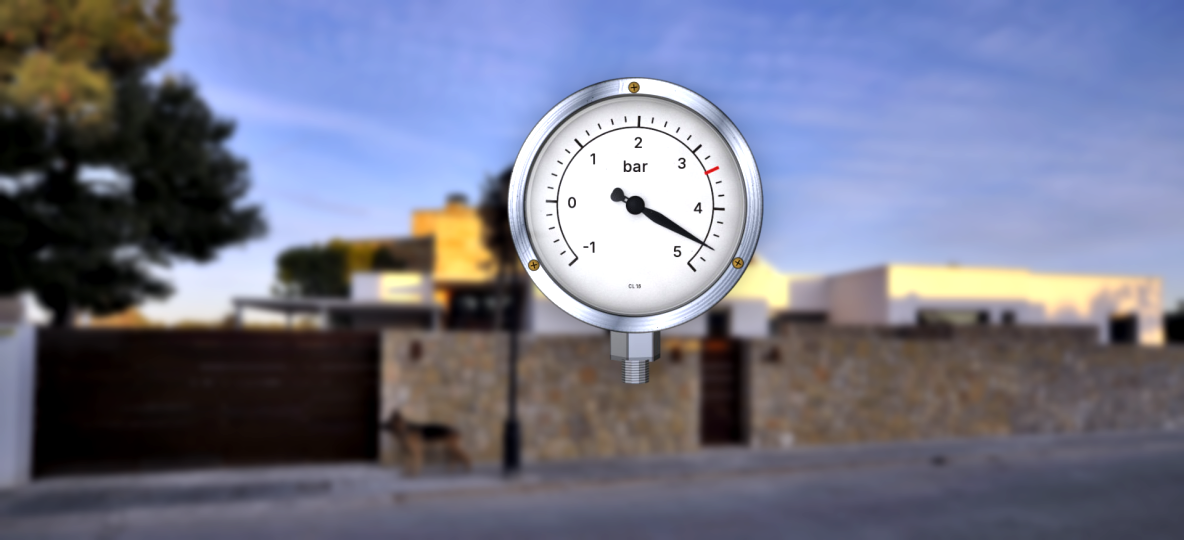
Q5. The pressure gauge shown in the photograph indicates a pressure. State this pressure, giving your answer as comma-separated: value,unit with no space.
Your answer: 4.6,bar
